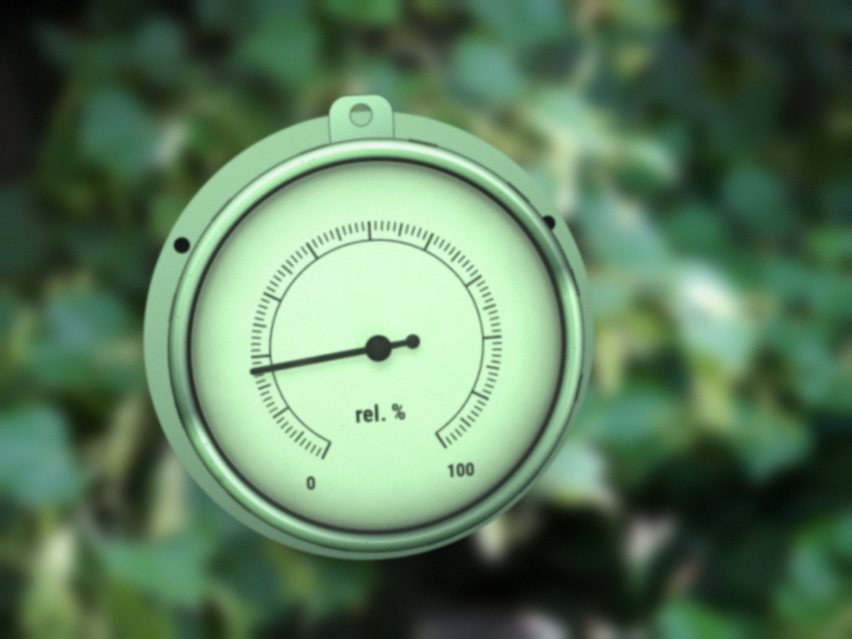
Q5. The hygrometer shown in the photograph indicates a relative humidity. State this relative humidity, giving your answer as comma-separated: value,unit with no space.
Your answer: 18,%
